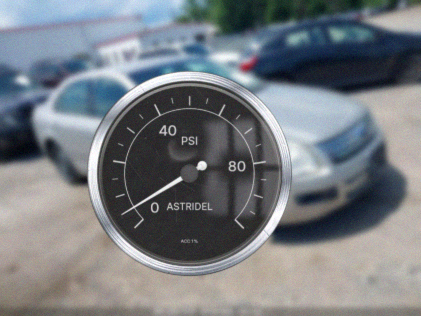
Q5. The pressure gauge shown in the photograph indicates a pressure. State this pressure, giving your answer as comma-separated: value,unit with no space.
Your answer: 5,psi
